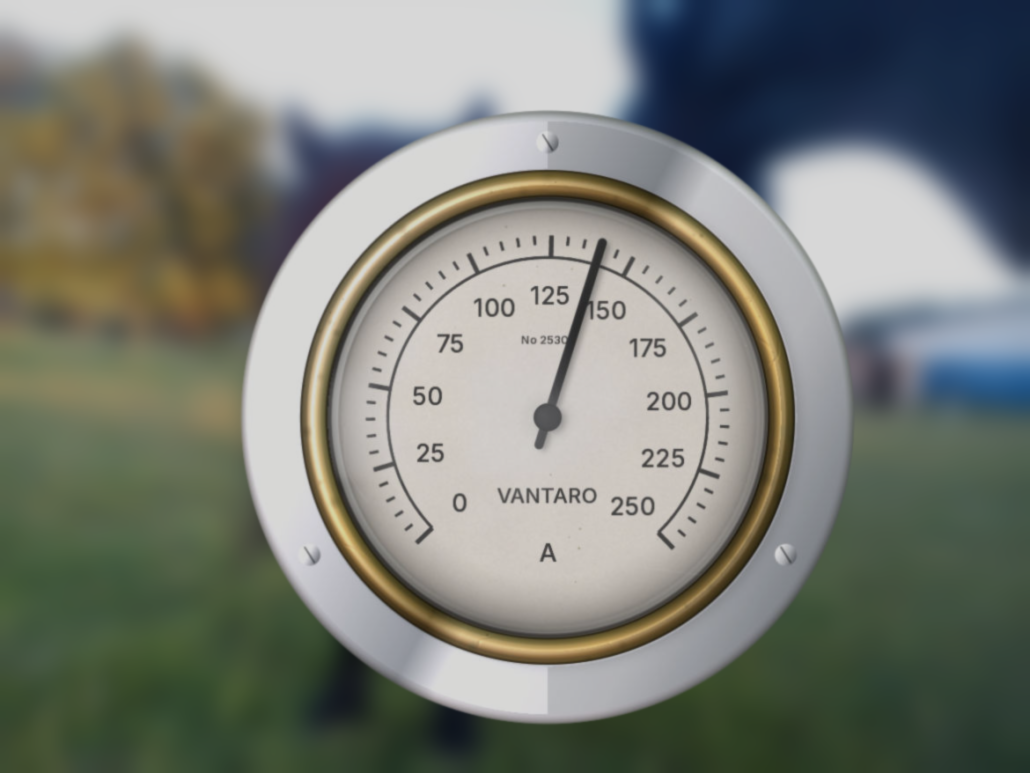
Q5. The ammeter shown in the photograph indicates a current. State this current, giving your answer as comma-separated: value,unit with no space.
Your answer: 140,A
